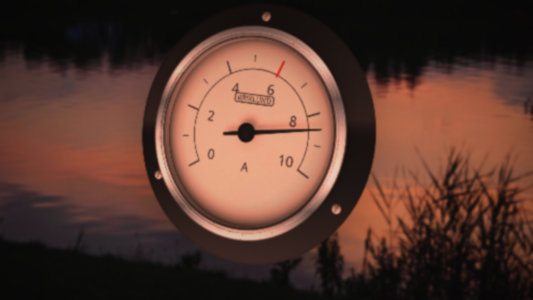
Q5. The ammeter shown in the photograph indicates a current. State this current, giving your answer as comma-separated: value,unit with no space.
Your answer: 8.5,A
